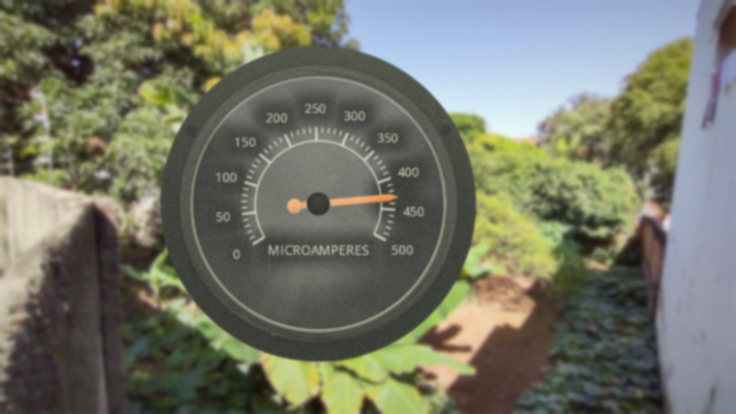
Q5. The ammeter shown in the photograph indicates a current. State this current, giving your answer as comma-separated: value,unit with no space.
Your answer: 430,µA
